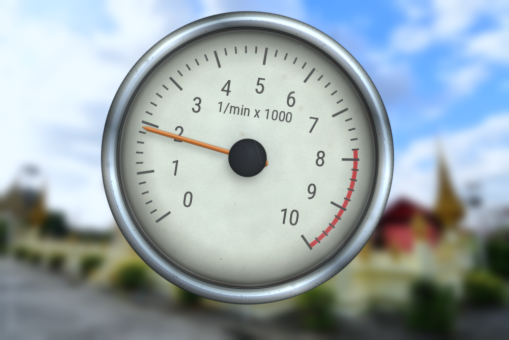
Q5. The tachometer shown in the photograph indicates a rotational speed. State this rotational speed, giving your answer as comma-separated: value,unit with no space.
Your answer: 1900,rpm
